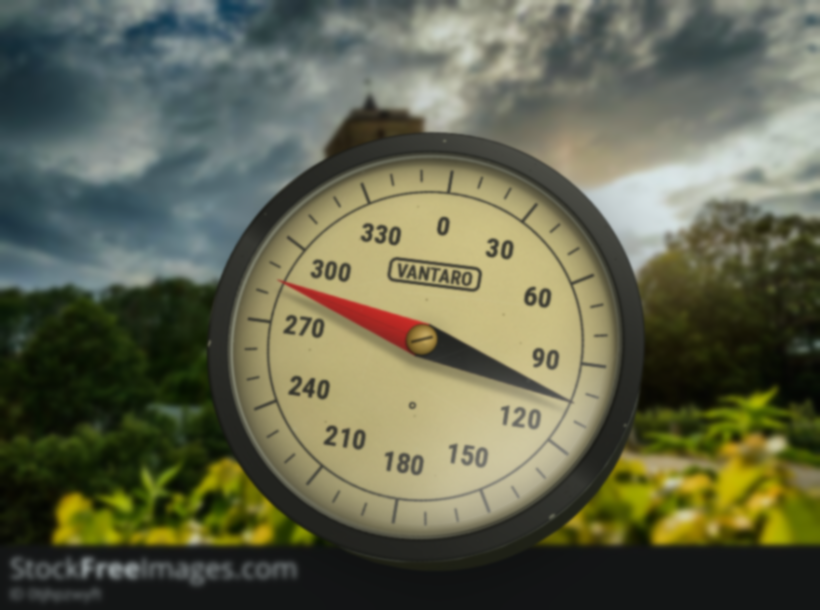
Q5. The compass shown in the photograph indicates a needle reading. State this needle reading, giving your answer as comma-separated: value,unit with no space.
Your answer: 285,°
